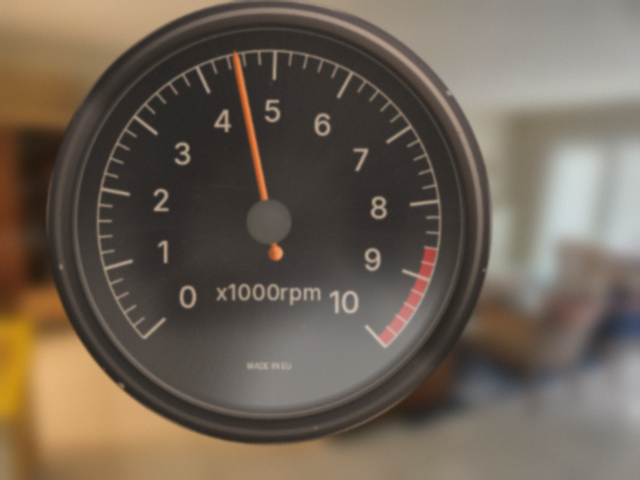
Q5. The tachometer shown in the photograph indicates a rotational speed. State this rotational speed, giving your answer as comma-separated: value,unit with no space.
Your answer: 4500,rpm
